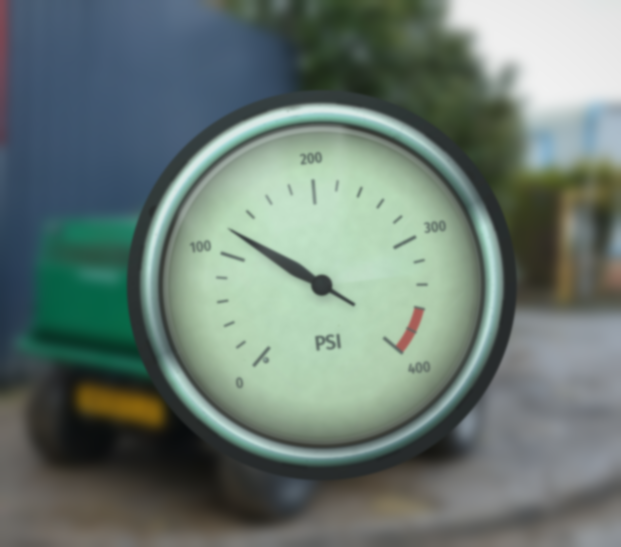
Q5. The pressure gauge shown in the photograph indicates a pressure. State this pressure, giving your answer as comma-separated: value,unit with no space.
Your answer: 120,psi
